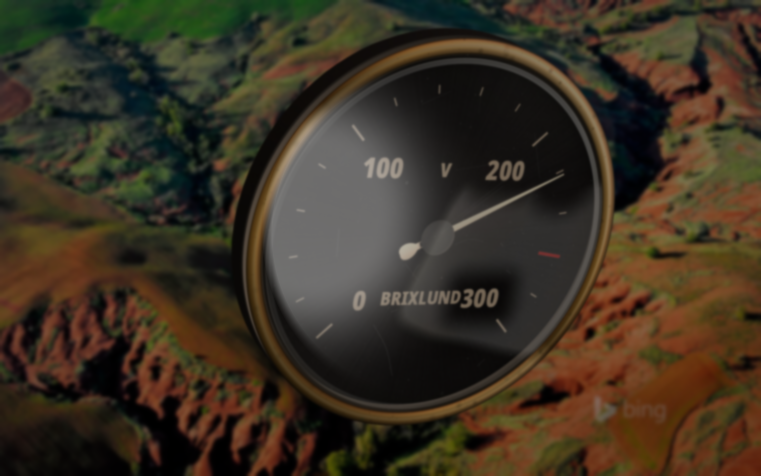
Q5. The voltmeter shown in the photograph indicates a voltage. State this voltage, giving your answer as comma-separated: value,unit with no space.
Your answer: 220,V
